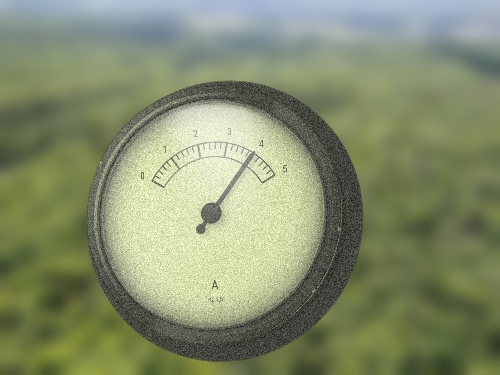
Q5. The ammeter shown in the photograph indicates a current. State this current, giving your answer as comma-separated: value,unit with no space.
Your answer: 4,A
